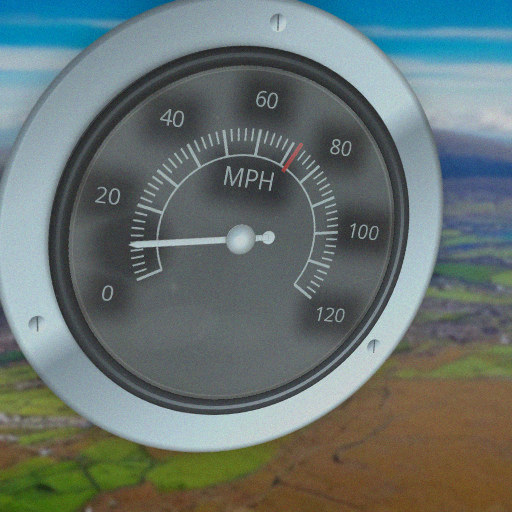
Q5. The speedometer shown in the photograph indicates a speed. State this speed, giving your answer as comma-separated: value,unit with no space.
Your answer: 10,mph
